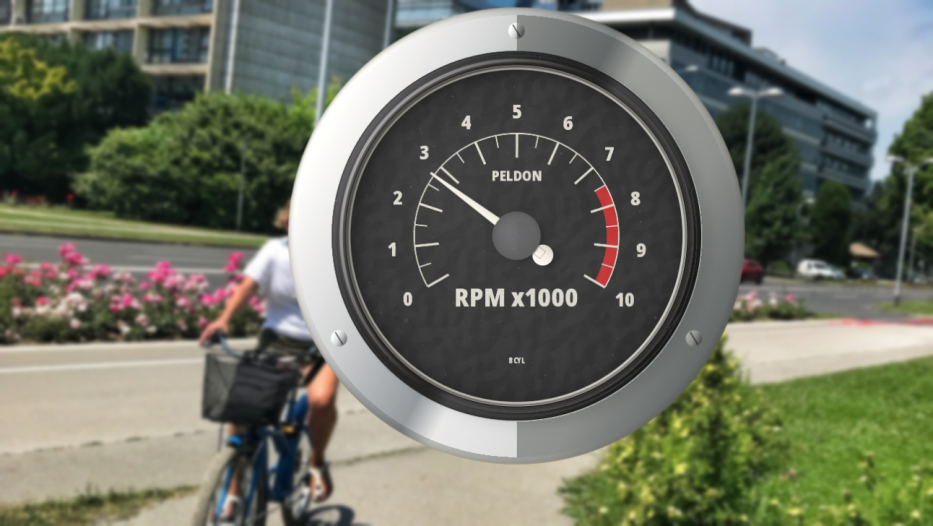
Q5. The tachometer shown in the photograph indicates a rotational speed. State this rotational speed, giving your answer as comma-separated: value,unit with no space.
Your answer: 2750,rpm
